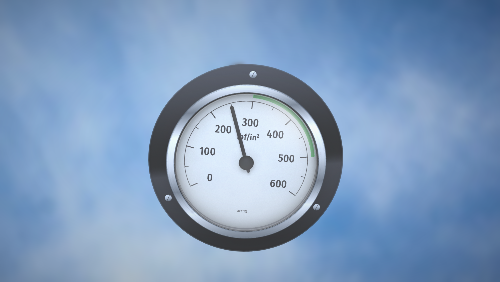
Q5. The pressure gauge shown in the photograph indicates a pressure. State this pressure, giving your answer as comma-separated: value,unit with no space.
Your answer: 250,psi
